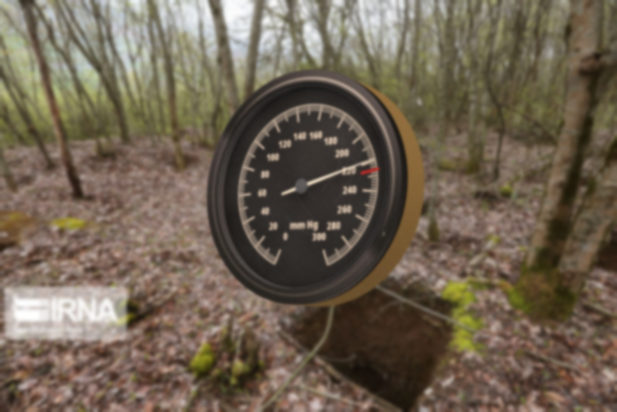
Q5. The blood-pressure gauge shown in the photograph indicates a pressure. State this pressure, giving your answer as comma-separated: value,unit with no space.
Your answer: 220,mmHg
